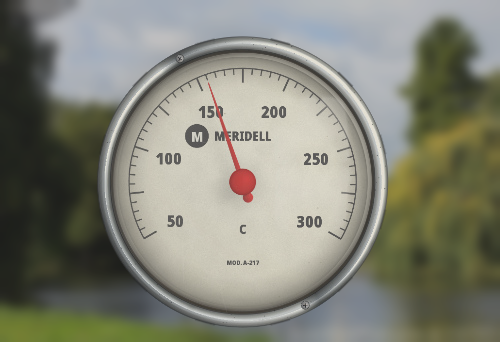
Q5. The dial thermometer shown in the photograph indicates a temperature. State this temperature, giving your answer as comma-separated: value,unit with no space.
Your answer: 155,°C
